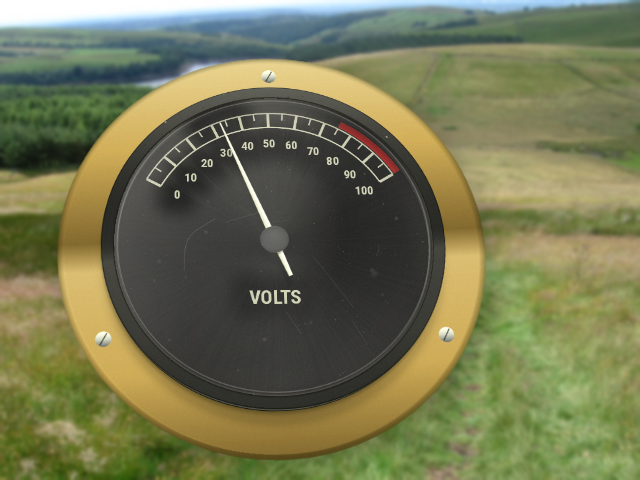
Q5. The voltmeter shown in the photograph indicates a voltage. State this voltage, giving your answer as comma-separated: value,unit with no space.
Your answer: 32.5,V
